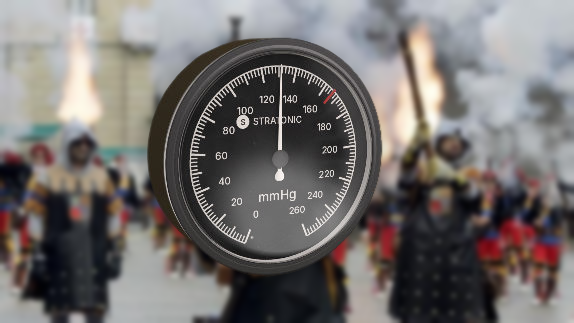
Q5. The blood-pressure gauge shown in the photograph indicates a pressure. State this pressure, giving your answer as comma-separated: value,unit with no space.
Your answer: 130,mmHg
